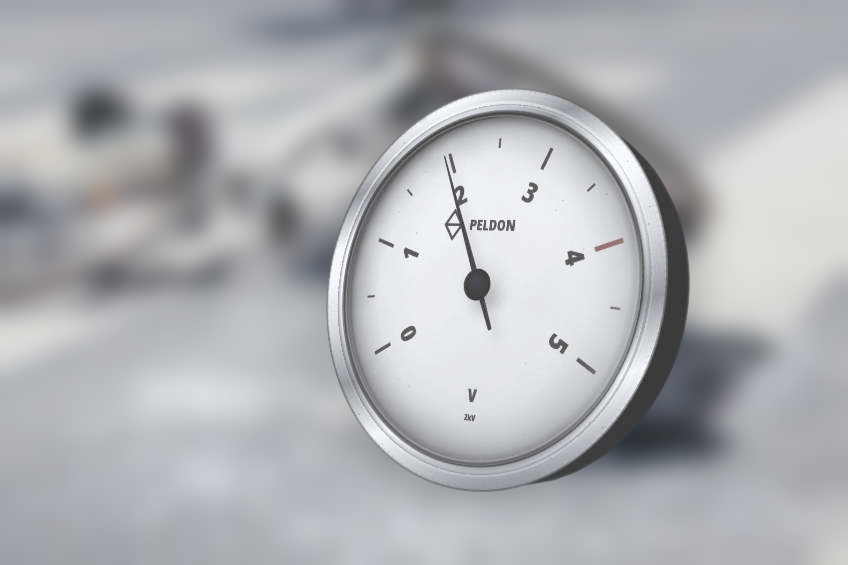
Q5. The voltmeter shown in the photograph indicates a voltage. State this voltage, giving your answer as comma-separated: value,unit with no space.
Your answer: 2,V
